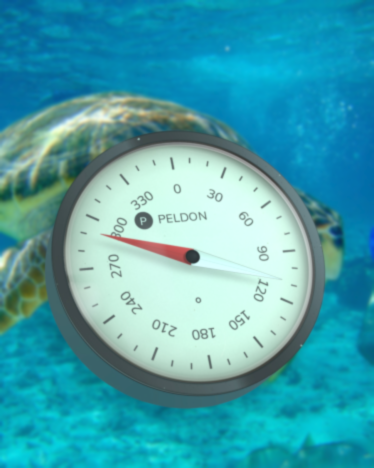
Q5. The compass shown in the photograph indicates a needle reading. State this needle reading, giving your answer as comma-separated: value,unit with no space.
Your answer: 290,°
